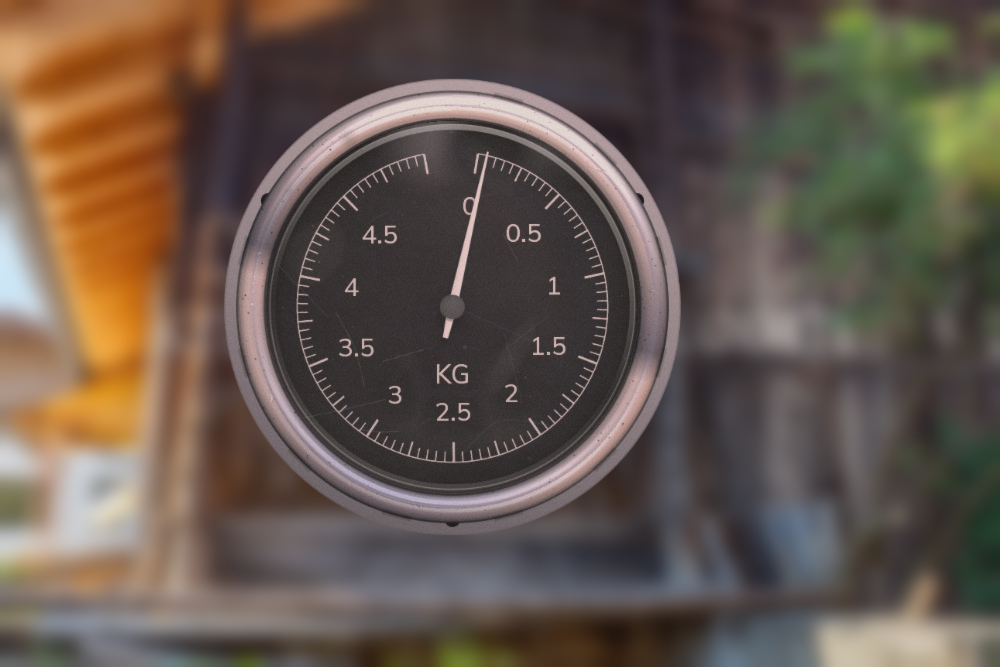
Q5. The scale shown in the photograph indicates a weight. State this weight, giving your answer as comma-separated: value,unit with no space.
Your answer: 0.05,kg
